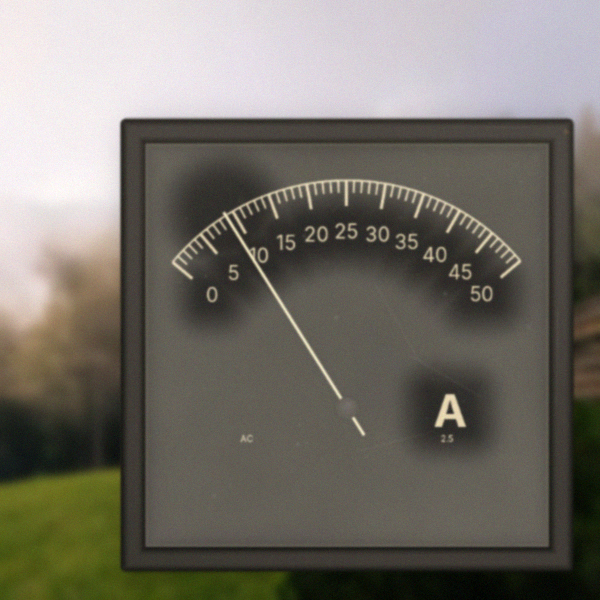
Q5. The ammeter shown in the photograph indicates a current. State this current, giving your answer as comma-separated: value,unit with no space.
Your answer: 9,A
